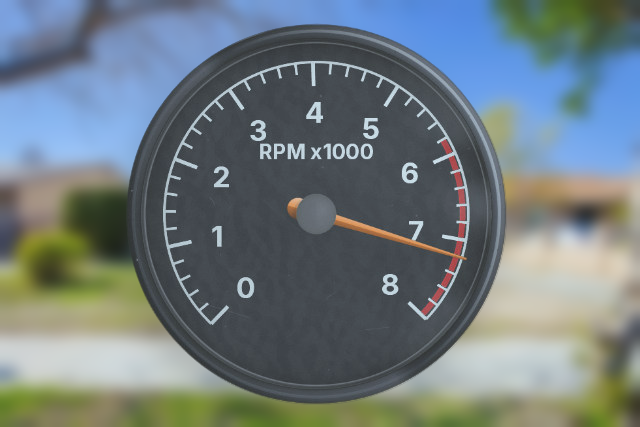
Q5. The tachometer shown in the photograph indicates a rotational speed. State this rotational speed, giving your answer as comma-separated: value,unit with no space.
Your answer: 7200,rpm
